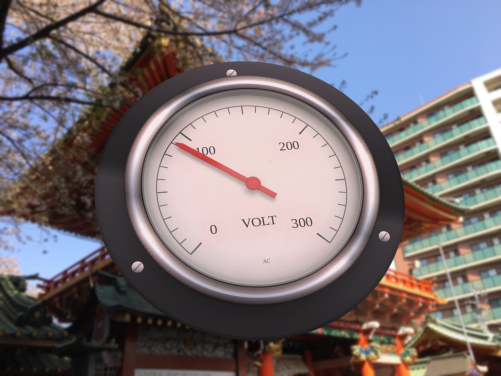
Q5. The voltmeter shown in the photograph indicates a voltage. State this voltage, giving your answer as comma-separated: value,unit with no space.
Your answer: 90,V
